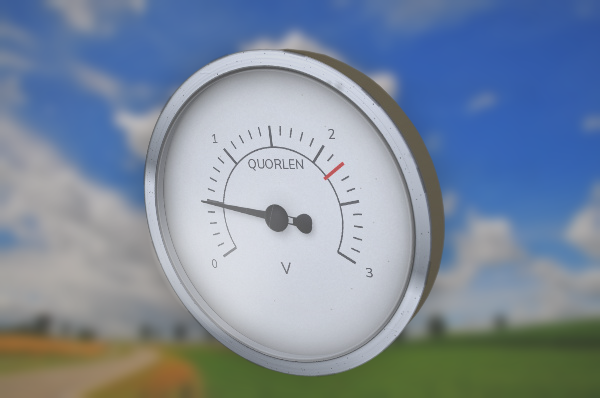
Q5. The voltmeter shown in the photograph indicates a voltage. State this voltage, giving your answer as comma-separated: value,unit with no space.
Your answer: 0.5,V
